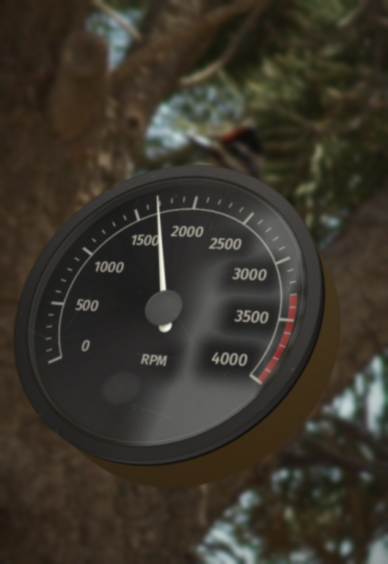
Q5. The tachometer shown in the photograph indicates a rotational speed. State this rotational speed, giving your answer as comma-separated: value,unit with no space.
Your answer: 1700,rpm
